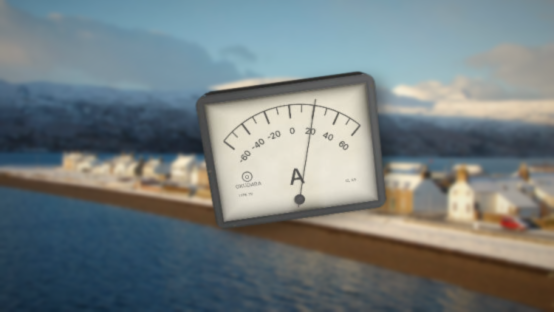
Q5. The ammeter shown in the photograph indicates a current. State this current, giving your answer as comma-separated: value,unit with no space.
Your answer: 20,A
